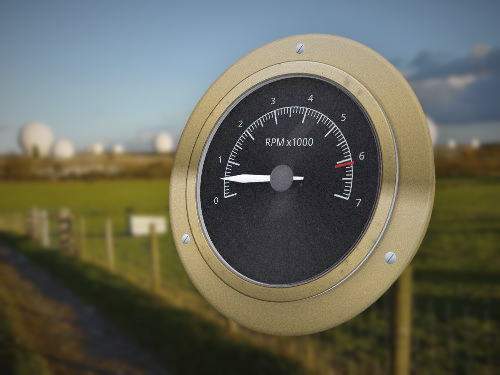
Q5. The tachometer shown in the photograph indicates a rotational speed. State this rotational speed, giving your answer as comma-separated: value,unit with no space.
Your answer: 500,rpm
